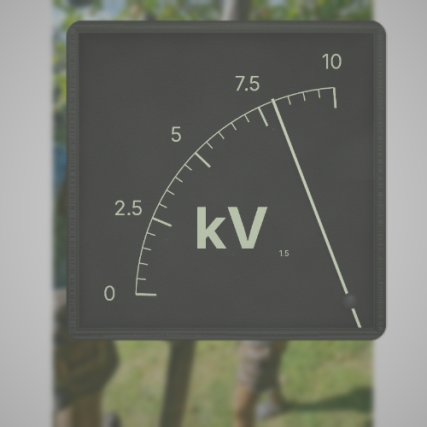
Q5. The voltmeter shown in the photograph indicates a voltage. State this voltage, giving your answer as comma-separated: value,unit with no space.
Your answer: 8,kV
